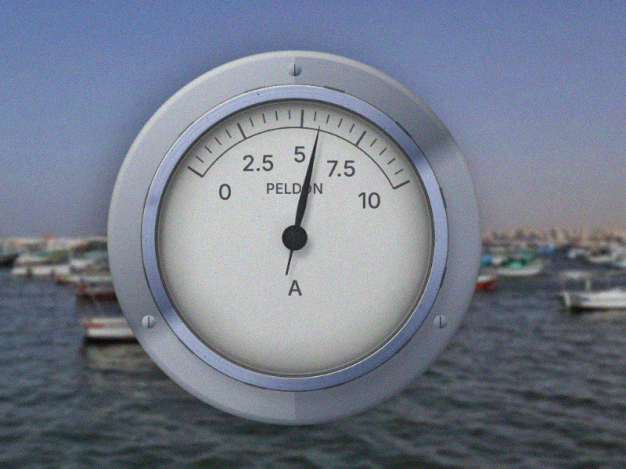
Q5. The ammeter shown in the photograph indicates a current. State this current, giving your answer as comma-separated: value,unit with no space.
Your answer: 5.75,A
